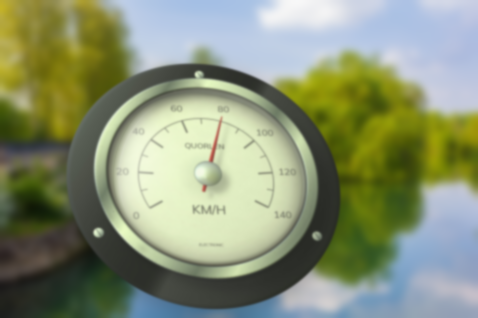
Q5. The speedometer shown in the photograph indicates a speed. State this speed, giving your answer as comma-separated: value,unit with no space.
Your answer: 80,km/h
